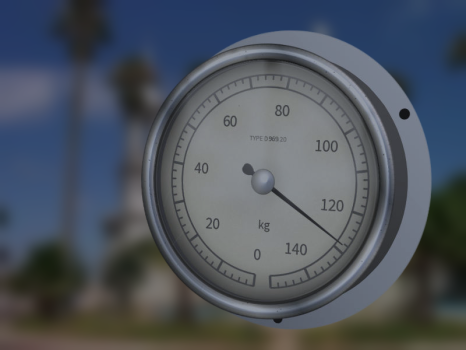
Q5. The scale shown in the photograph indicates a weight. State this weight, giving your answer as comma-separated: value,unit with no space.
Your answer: 128,kg
